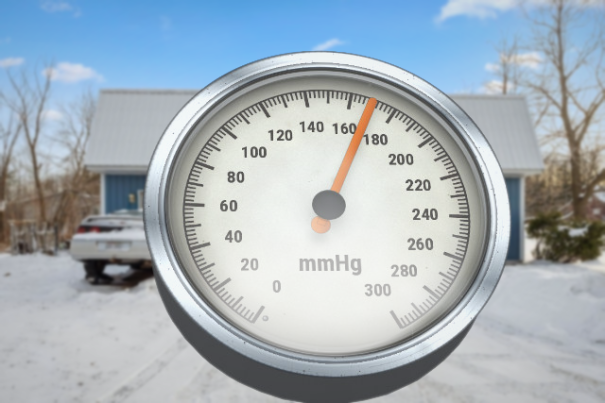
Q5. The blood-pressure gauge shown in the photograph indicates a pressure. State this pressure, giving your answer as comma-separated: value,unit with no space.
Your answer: 170,mmHg
